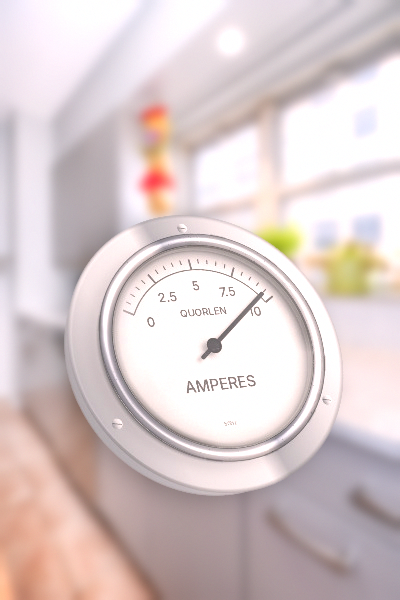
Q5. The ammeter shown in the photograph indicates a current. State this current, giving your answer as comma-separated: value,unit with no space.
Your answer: 9.5,A
